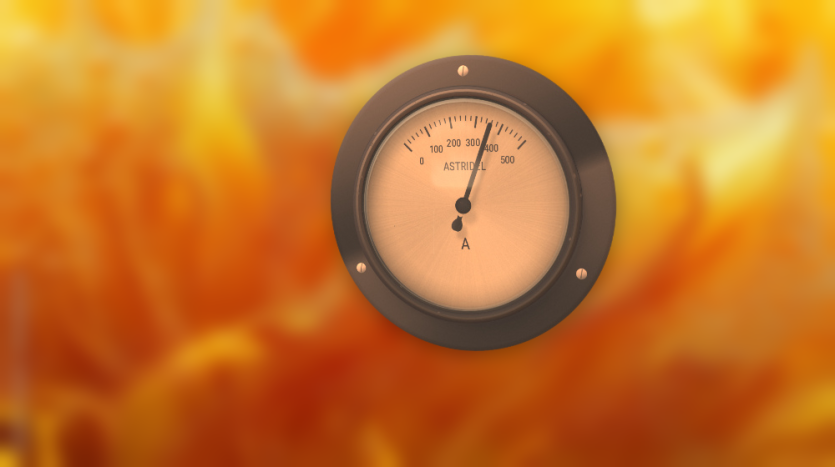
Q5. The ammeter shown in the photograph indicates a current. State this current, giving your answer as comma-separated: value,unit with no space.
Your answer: 360,A
